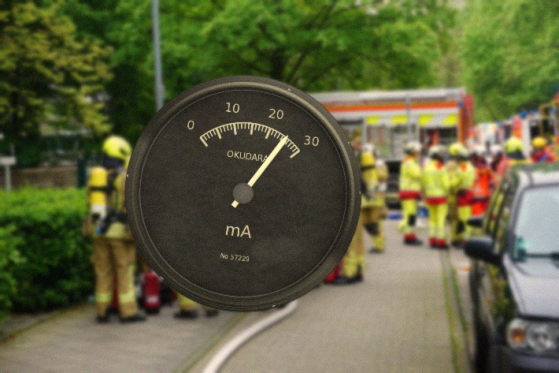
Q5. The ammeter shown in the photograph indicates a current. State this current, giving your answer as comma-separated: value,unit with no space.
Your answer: 25,mA
